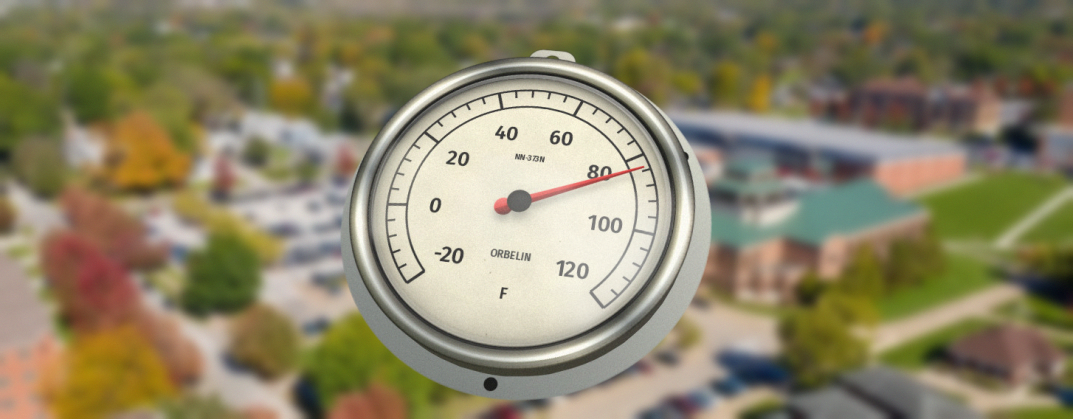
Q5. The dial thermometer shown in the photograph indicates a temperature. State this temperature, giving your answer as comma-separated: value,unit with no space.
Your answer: 84,°F
